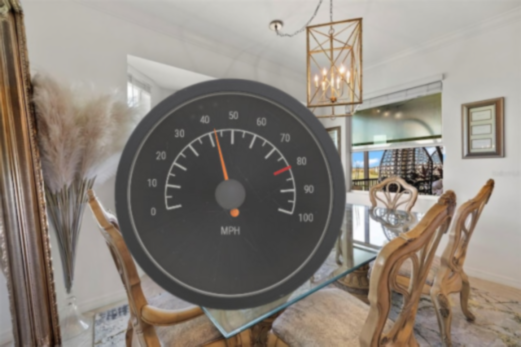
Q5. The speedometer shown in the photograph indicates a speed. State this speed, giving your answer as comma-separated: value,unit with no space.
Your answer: 42.5,mph
